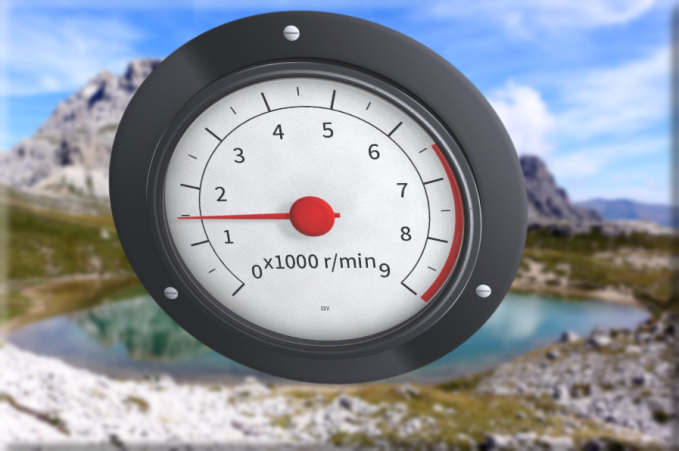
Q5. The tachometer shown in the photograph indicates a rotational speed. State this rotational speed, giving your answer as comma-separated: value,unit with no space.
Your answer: 1500,rpm
